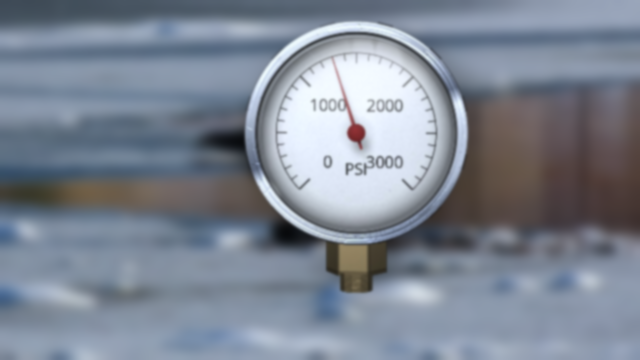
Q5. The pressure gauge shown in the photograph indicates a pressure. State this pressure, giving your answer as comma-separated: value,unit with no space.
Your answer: 1300,psi
